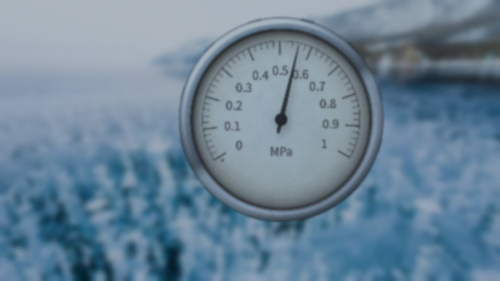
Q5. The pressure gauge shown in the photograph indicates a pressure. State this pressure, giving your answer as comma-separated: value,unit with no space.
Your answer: 0.56,MPa
